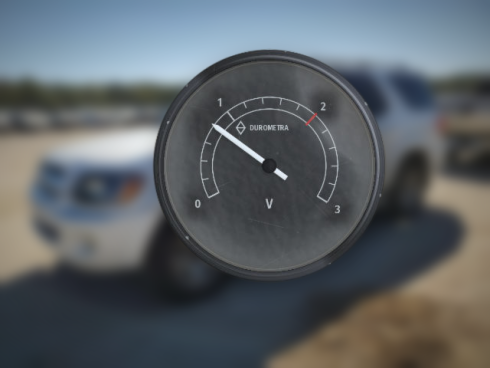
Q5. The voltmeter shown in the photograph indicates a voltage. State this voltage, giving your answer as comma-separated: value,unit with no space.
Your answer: 0.8,V
